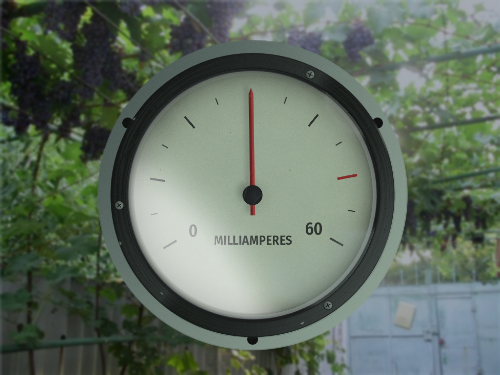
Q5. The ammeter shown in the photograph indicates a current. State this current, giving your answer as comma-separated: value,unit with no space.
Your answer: 30,mA
